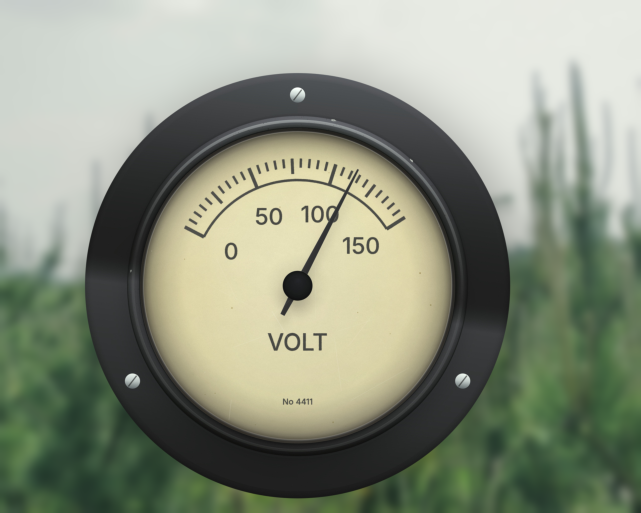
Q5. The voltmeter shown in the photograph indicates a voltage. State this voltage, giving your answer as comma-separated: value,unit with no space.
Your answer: 112.5,V
